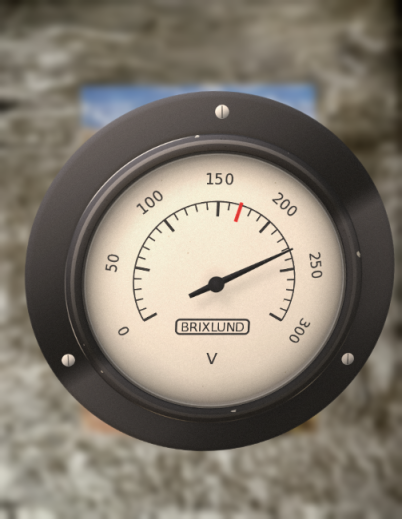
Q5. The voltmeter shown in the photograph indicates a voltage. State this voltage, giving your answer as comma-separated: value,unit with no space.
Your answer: 230,V
